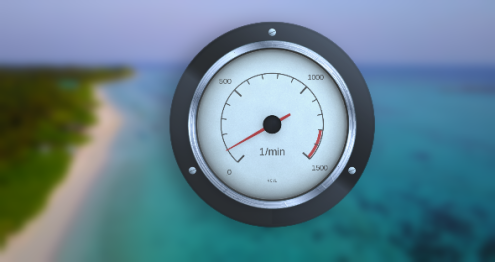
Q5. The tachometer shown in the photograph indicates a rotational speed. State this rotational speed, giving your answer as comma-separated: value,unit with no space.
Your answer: 100,rpm
